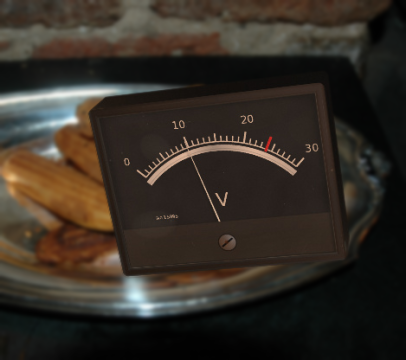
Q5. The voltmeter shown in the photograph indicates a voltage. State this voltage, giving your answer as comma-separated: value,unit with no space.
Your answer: 10,V
